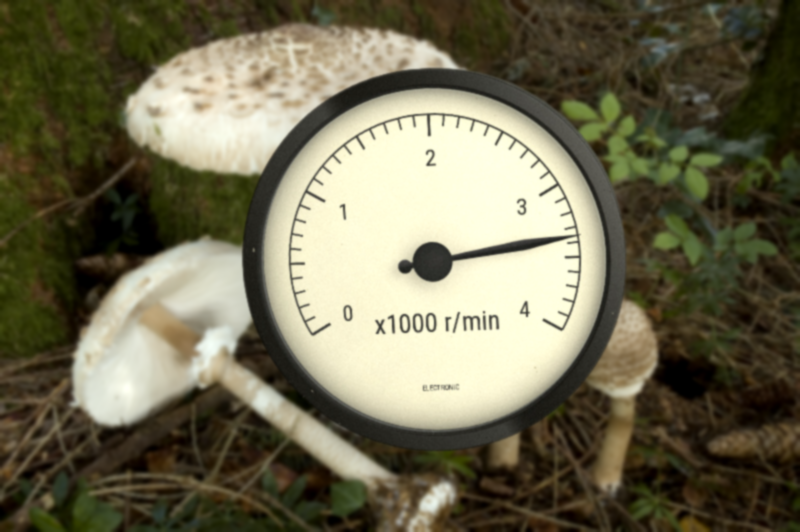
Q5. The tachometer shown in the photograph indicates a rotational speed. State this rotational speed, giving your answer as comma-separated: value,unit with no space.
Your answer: 3350,rpm
